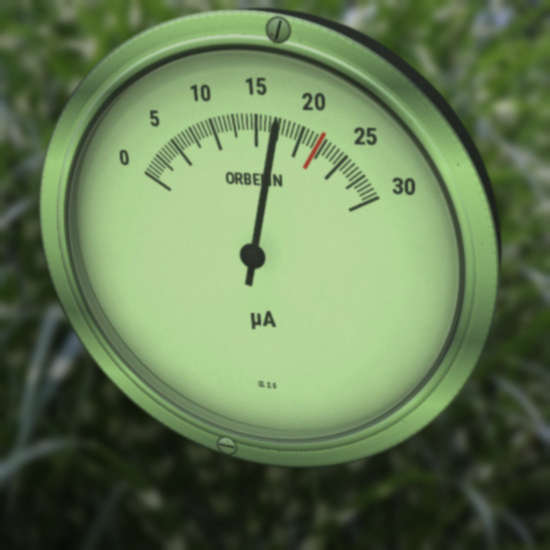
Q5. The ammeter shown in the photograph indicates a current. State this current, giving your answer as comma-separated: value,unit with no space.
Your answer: 17.5,µA
